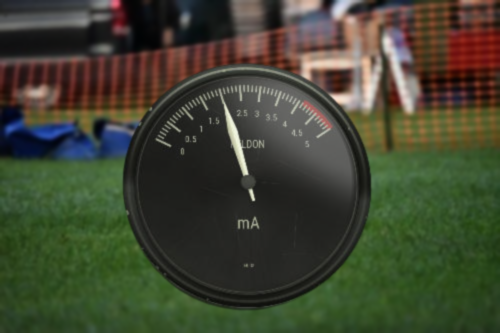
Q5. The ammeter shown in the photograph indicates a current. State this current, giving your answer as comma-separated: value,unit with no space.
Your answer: 2,mA
